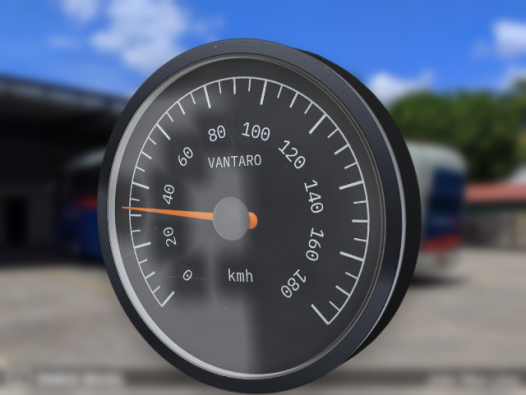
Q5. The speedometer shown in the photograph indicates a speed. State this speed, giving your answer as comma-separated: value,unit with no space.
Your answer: 32.5,km/h
